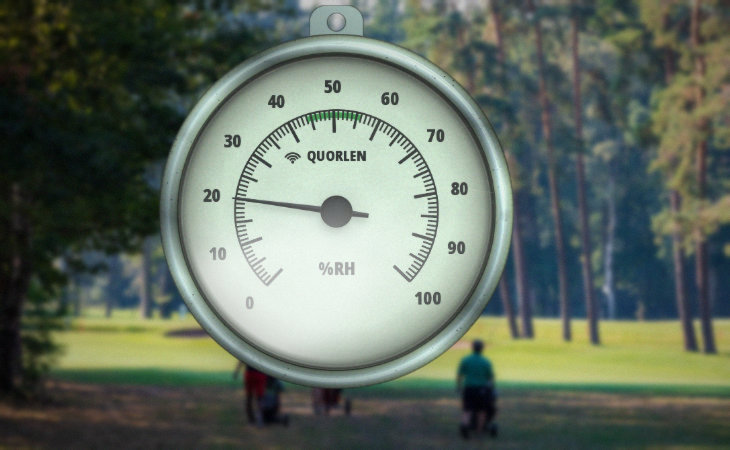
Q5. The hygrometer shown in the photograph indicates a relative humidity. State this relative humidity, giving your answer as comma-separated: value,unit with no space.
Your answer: 20,%
